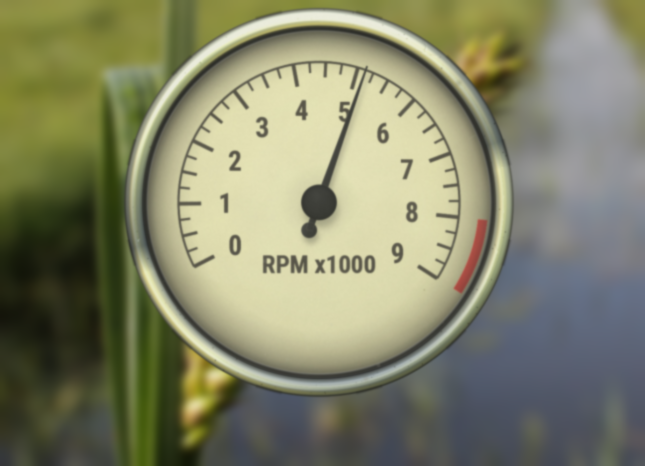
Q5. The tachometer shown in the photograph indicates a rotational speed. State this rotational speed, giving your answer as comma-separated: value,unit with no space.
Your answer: 5125,rpm
